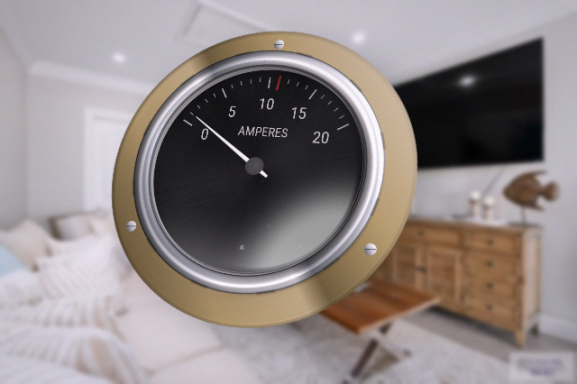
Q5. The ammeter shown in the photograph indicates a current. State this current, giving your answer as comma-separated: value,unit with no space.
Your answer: 1,A
